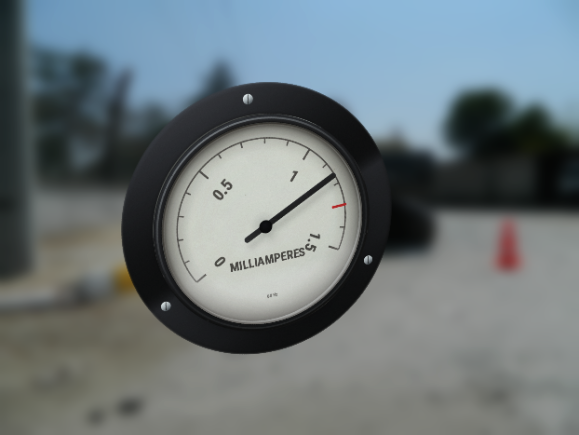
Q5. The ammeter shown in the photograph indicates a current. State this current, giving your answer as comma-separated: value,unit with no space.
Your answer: 1.15,mA
